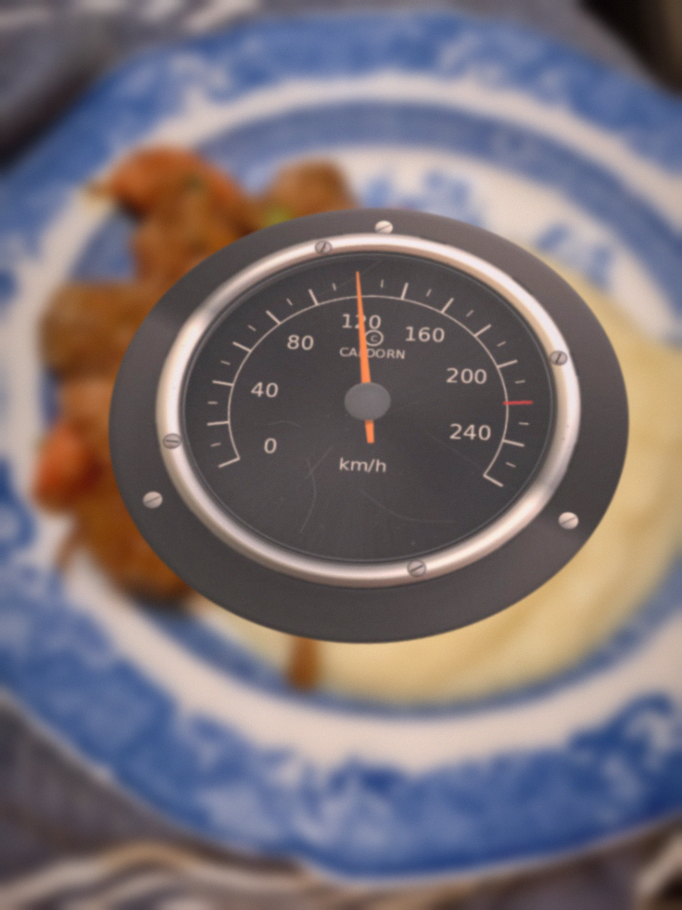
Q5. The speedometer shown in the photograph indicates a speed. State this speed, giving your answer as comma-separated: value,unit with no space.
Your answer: 120,km/h
